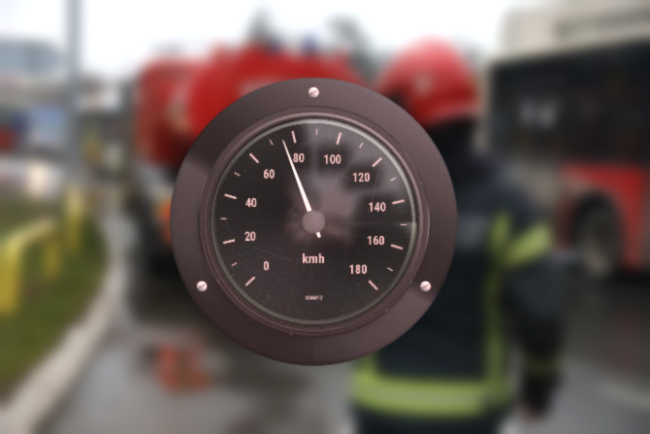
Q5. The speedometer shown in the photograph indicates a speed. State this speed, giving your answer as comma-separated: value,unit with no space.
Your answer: 75,km/h
